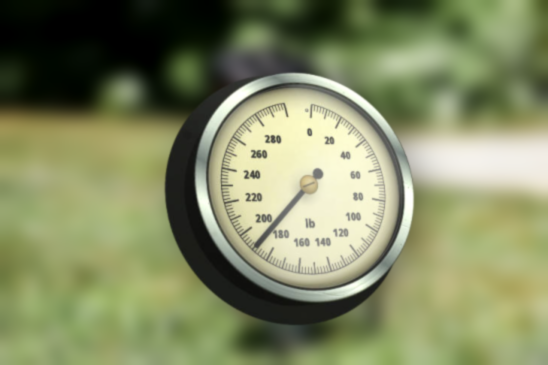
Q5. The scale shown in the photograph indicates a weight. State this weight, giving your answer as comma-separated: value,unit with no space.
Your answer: 190,lb
